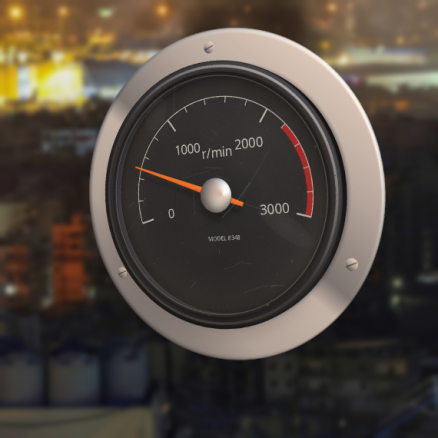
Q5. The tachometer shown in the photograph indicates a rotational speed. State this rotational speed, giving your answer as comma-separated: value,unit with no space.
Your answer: 500,rpm
